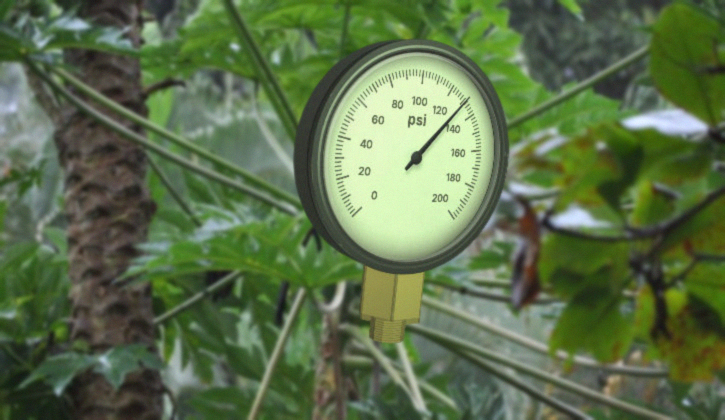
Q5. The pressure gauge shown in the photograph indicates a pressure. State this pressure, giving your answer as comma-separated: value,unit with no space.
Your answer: 130,psi
